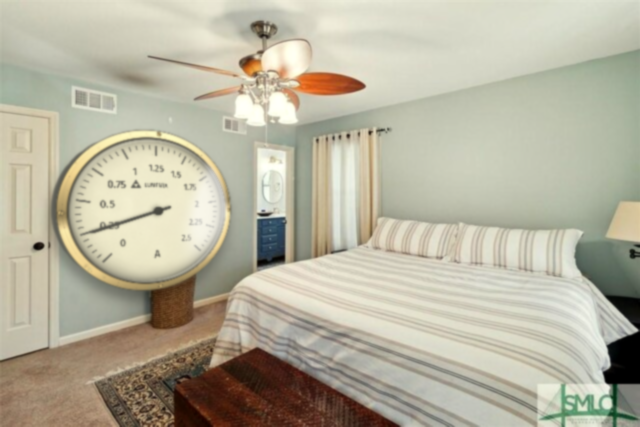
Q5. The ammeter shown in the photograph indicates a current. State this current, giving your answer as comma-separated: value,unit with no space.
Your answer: 0.25,A
